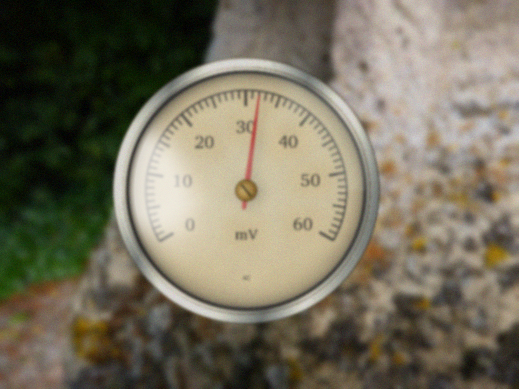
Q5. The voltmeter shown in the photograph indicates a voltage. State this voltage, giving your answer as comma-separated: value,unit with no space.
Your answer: 32,mV
